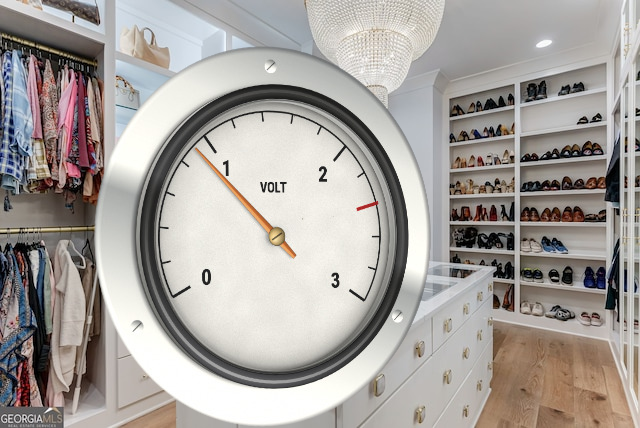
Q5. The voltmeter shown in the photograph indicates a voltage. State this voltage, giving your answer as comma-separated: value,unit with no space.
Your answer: 0.9,V
